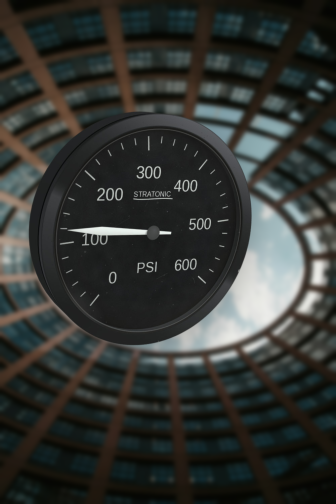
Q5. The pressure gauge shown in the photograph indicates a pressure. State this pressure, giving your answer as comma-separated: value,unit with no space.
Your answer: 120,psi
